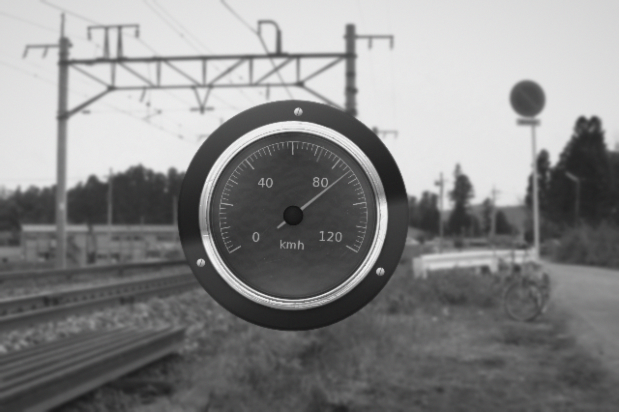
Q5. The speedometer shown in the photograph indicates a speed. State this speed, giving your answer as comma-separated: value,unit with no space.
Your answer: 86,km/h
